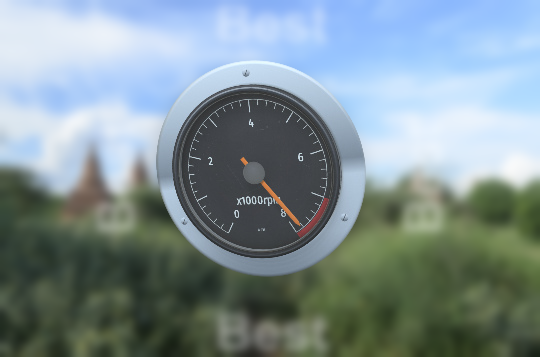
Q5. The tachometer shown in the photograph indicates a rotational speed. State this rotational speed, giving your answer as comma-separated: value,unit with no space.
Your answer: 7800,rpm
